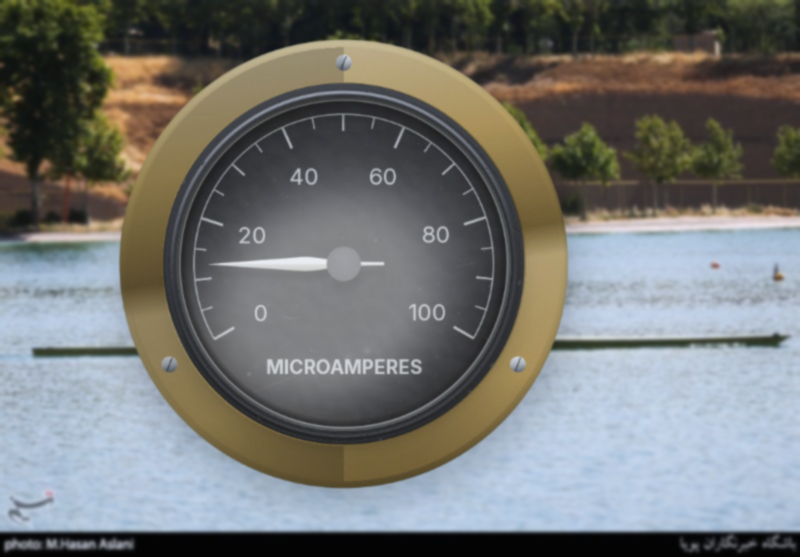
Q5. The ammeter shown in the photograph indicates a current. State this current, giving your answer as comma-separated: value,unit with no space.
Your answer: 12.5,µA
